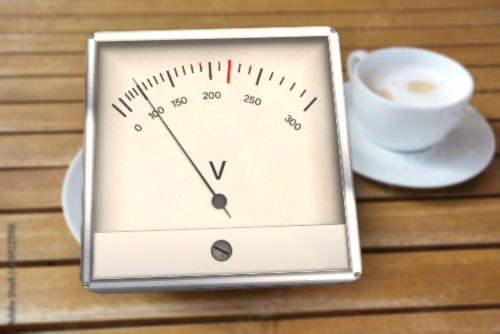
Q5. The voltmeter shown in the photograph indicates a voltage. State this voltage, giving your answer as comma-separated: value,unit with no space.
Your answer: 100,V
